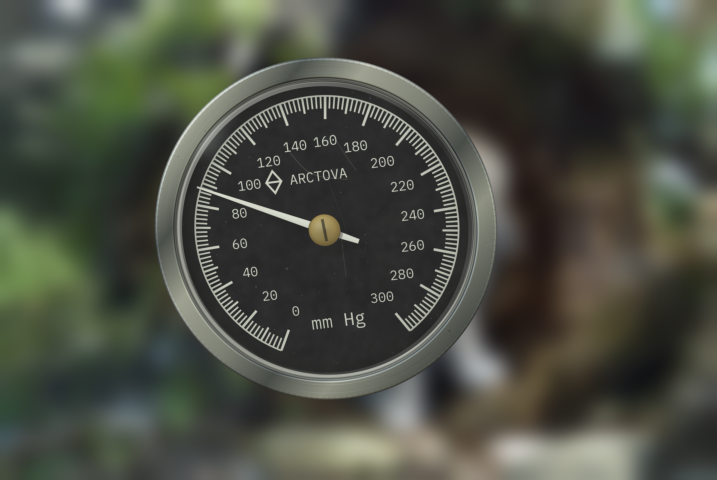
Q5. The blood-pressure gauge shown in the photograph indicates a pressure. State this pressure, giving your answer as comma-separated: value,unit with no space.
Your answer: 88,mmHg
